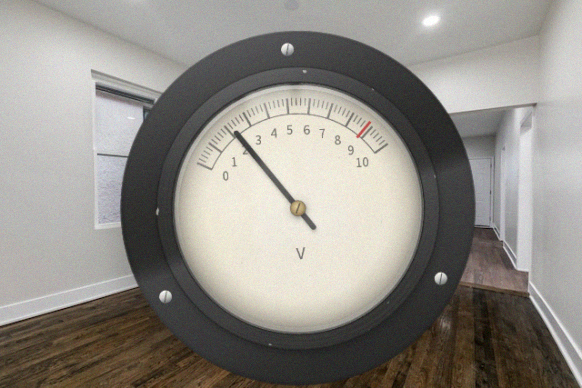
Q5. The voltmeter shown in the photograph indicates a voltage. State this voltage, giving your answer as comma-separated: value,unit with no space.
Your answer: 2.2,V
